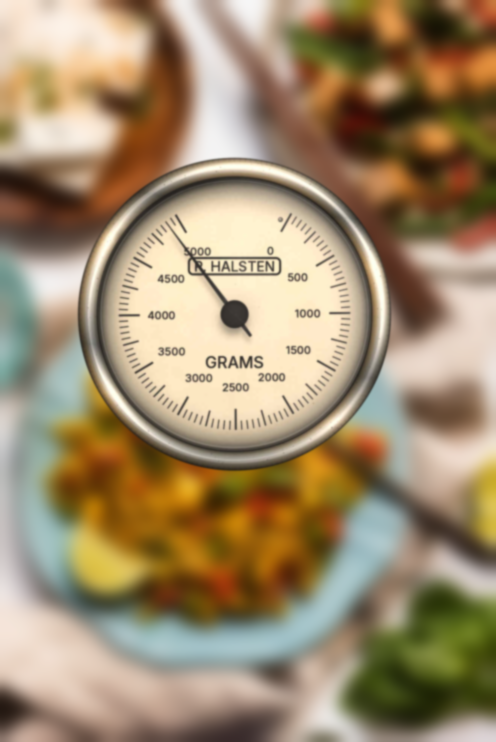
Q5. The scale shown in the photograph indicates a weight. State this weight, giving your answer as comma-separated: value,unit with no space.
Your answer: 4900,g
